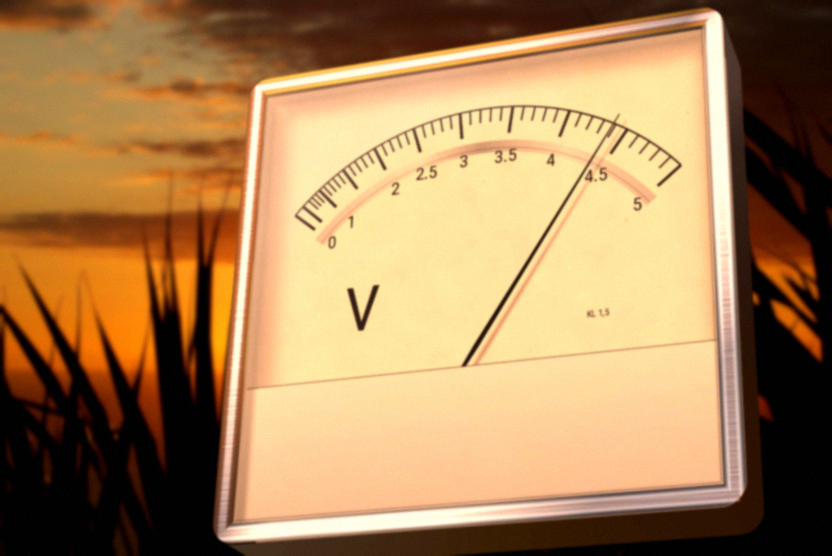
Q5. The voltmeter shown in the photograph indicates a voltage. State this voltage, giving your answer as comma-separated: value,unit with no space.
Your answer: 4.4,V
